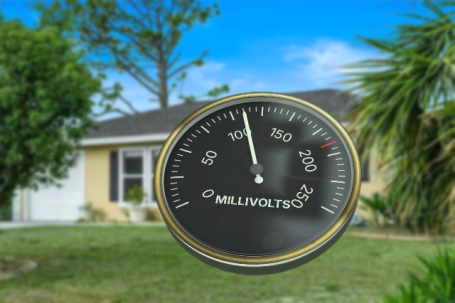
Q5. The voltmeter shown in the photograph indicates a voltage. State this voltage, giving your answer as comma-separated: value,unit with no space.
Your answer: 110,mV
